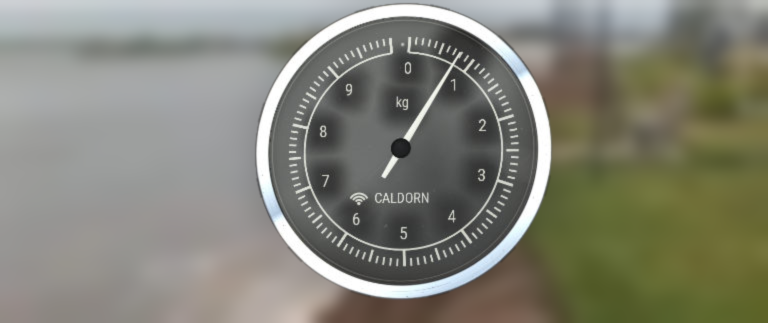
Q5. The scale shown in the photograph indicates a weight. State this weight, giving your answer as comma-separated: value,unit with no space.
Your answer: 0.8,kg
